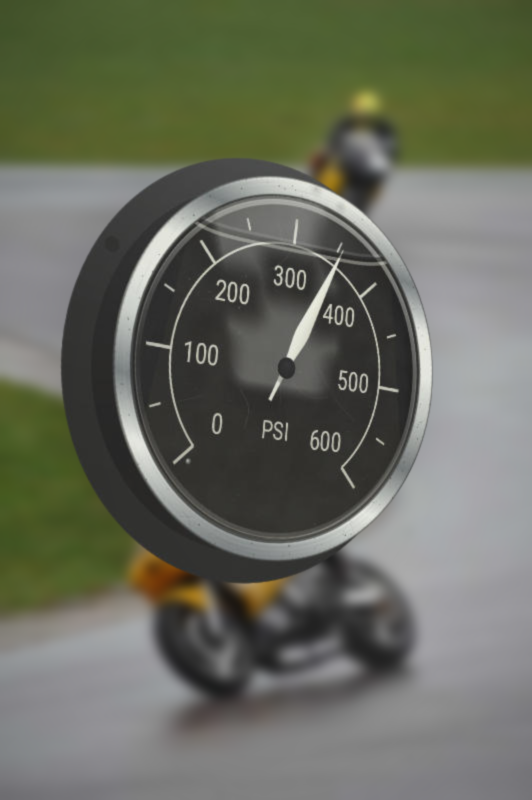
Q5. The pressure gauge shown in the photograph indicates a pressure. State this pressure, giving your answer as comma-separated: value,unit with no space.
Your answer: 350,psi
